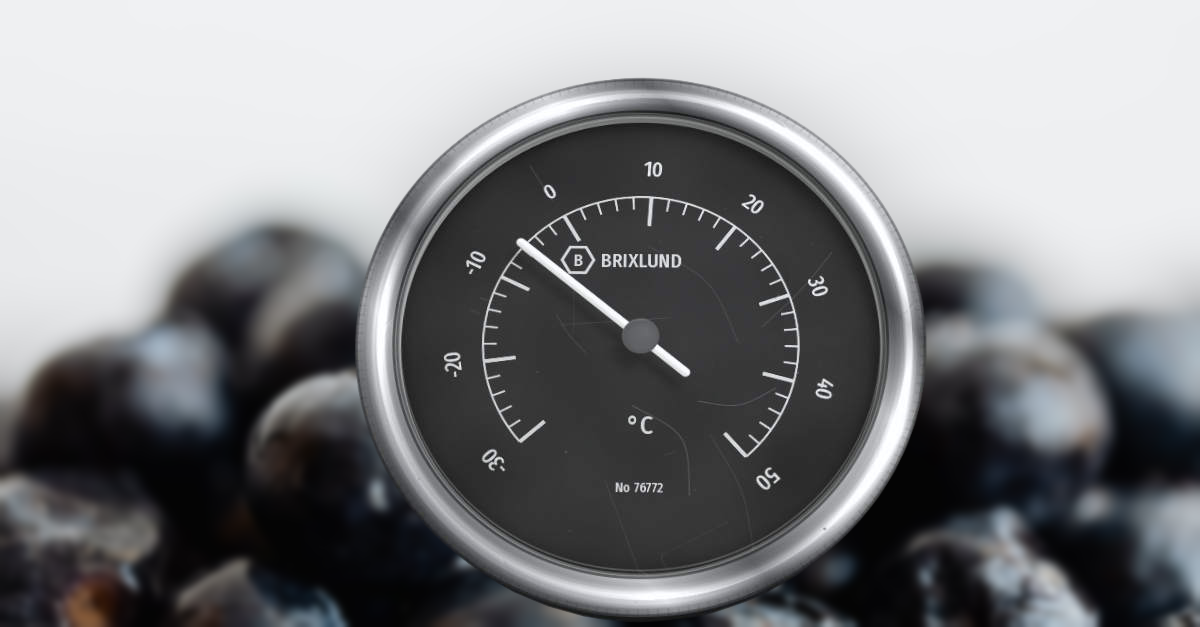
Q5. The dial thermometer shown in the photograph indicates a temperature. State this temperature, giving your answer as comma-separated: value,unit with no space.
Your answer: -6,°C
